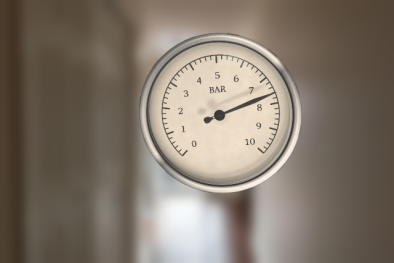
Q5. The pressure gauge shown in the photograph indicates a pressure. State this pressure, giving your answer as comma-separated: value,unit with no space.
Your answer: 7.6,bar
